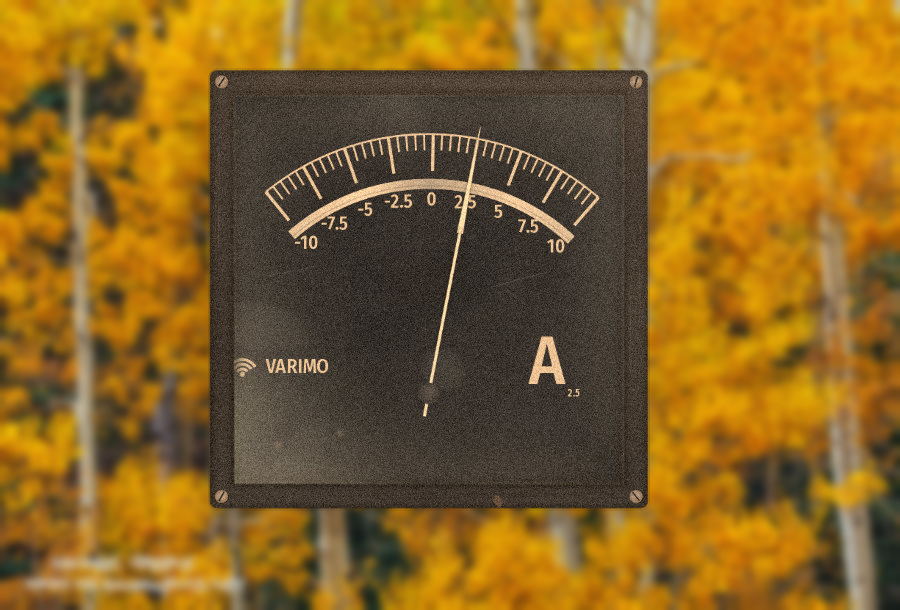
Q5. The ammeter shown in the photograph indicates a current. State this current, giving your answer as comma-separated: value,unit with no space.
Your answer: 2.5,A
